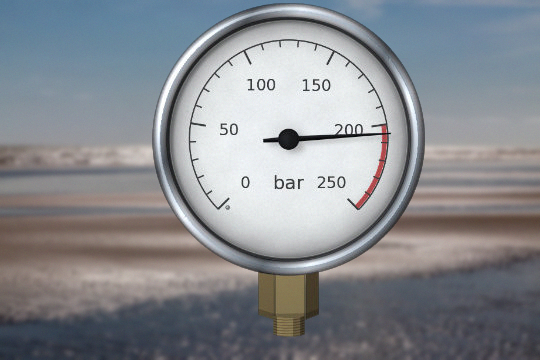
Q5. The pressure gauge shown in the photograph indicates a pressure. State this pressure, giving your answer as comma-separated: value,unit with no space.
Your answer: 205,bar
